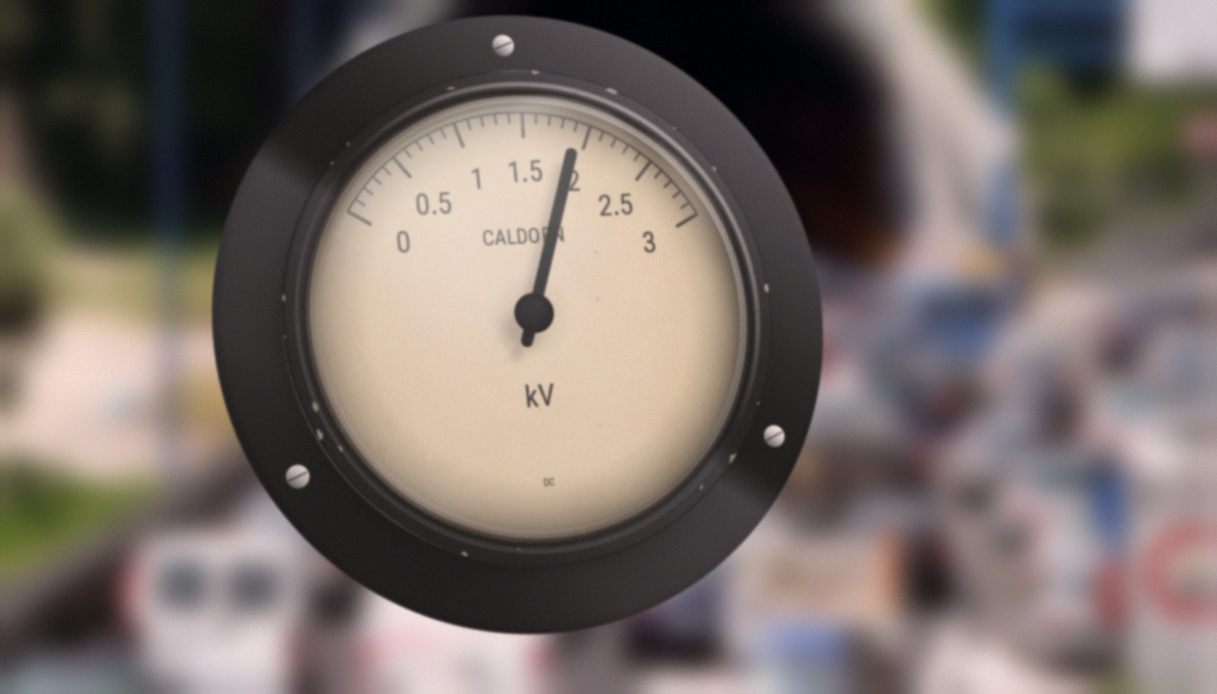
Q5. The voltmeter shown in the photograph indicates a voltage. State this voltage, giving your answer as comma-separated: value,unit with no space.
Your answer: 1.9,kV
